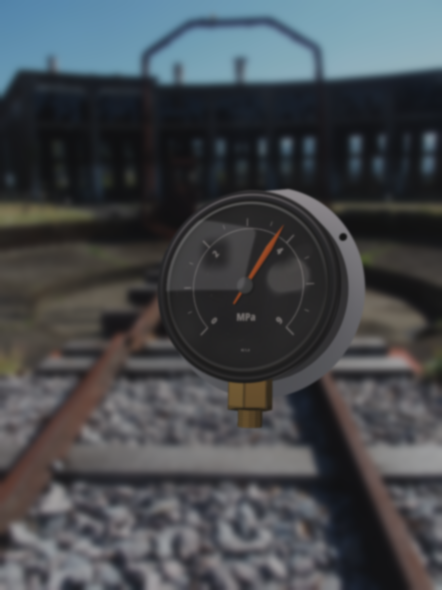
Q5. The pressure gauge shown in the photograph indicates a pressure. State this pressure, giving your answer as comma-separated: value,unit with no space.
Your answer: 3.75,MPa
